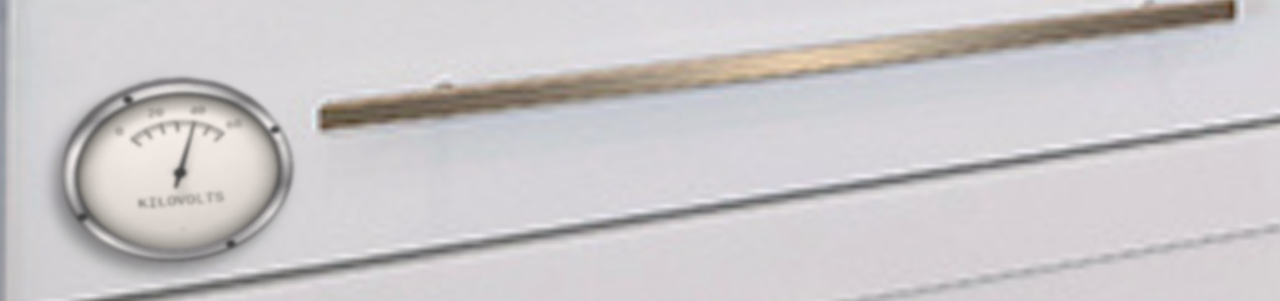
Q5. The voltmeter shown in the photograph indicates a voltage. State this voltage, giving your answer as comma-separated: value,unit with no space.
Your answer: 40,kV
